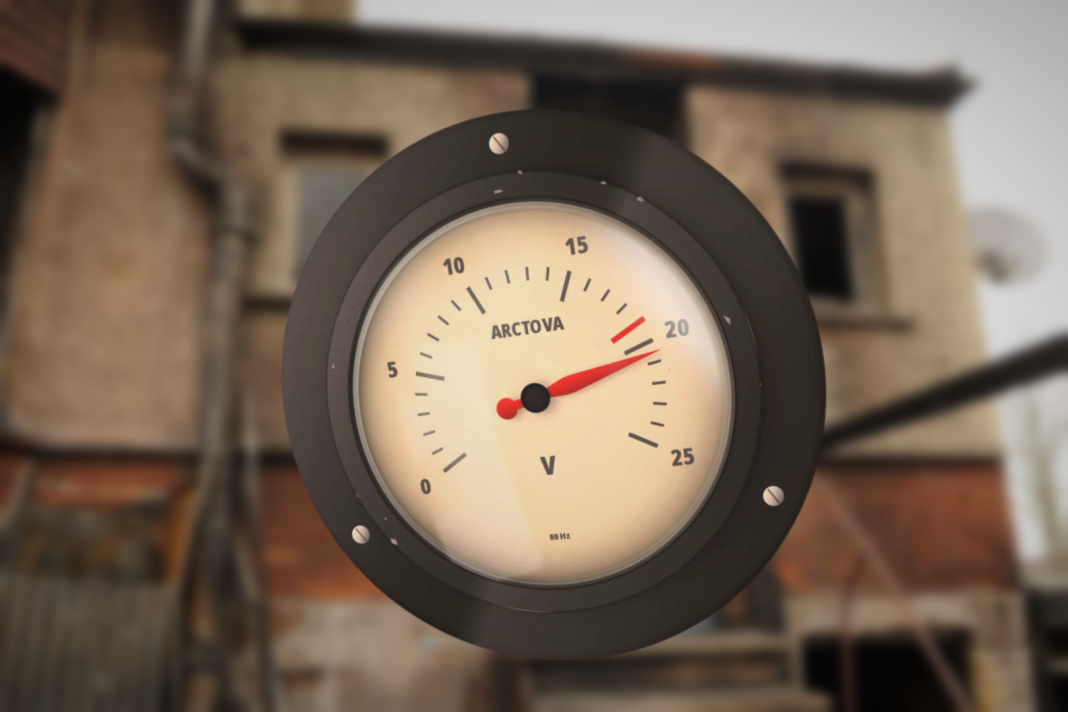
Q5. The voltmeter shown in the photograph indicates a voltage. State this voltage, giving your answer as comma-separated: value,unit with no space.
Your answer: 20.5,V
